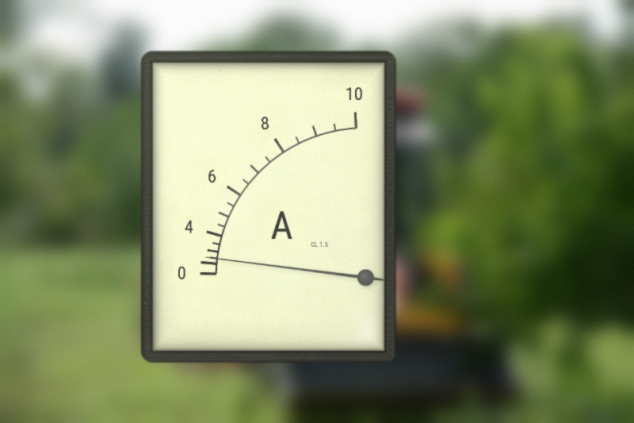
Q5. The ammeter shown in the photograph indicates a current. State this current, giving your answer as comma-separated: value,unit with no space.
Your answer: 2.5,A
